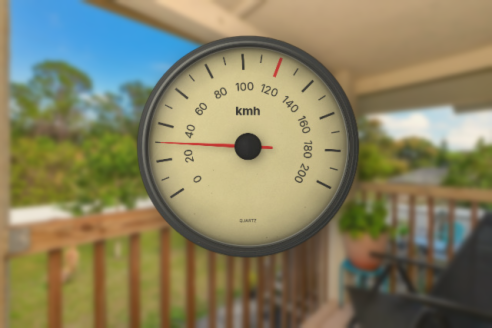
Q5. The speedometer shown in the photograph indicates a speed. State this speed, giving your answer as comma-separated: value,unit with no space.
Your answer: 30,km/h
